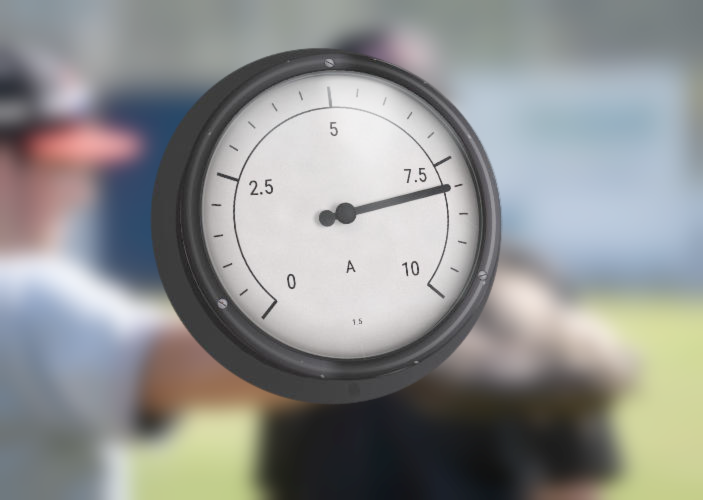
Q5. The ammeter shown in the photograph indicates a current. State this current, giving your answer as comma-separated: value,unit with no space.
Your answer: 8,A
